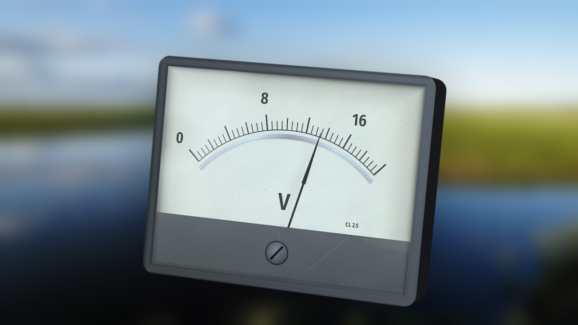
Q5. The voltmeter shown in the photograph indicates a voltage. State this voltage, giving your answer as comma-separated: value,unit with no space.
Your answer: 13.5,V
